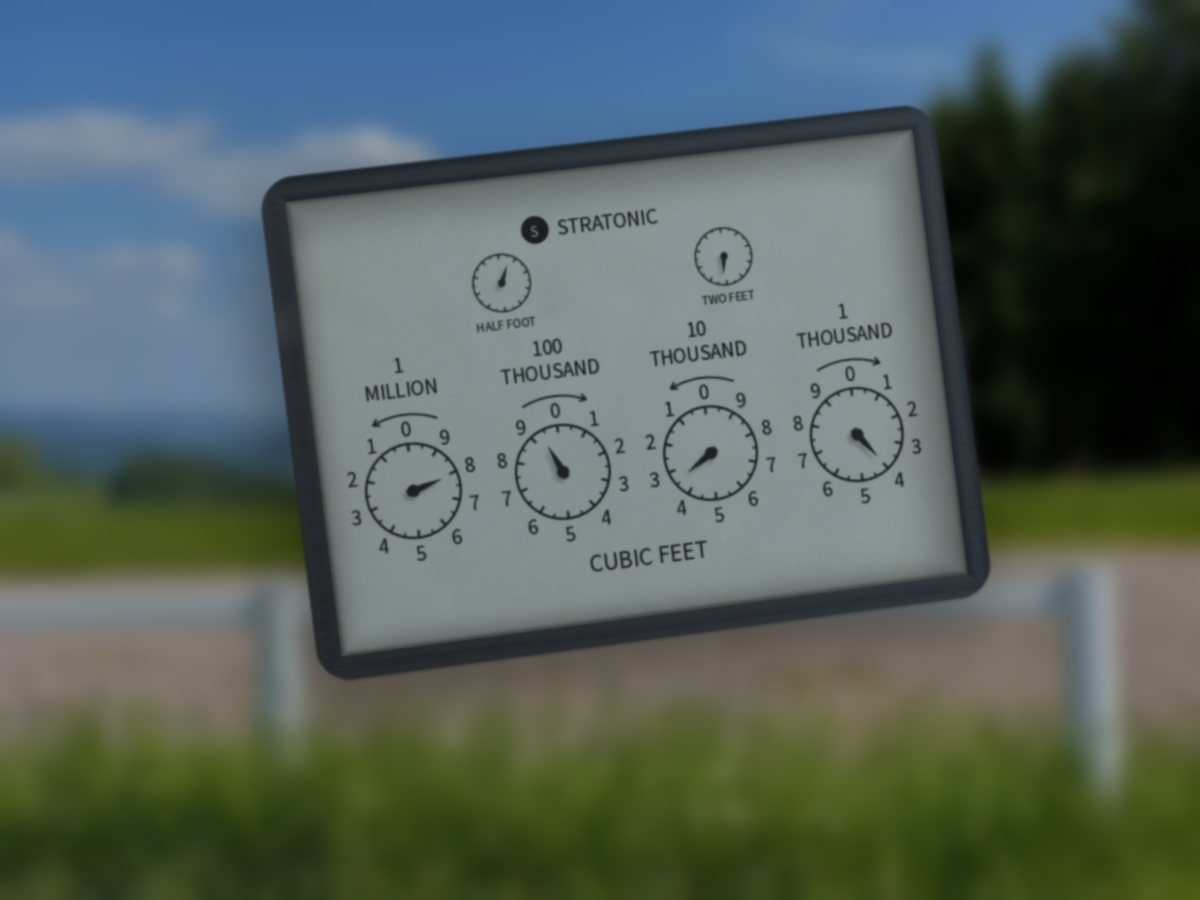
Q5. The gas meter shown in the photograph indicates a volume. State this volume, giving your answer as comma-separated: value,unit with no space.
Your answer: 793400,ft³
